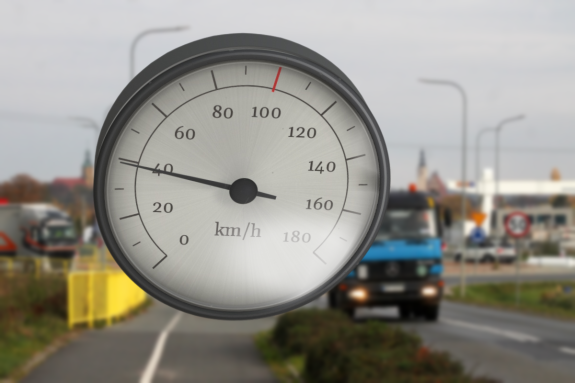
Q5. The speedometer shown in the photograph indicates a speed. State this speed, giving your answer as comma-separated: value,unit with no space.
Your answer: 40,km/h
